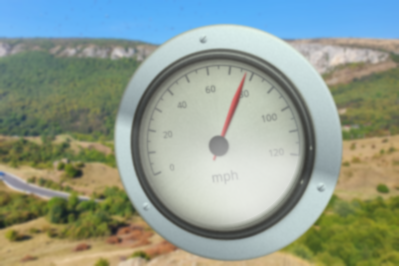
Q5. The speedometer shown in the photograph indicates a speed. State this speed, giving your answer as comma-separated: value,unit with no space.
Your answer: 77.5,mph
